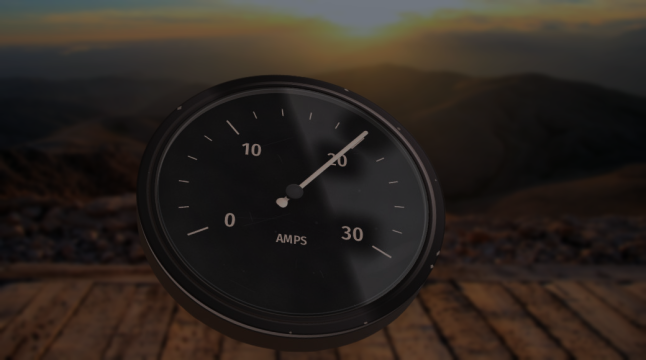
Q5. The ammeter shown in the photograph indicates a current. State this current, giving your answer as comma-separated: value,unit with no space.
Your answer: 20,A
